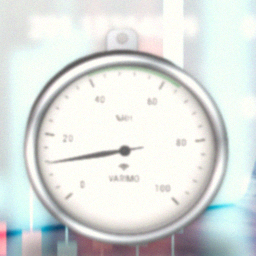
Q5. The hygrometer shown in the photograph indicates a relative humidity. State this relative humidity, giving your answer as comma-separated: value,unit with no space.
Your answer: 12,%
